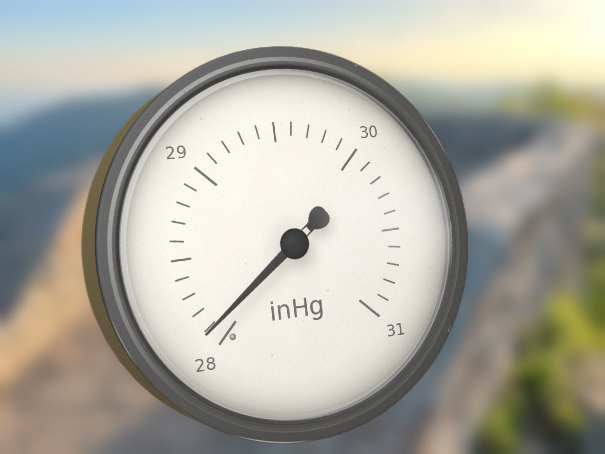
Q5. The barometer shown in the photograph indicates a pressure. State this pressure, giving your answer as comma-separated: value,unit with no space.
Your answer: 28.1,inHg
